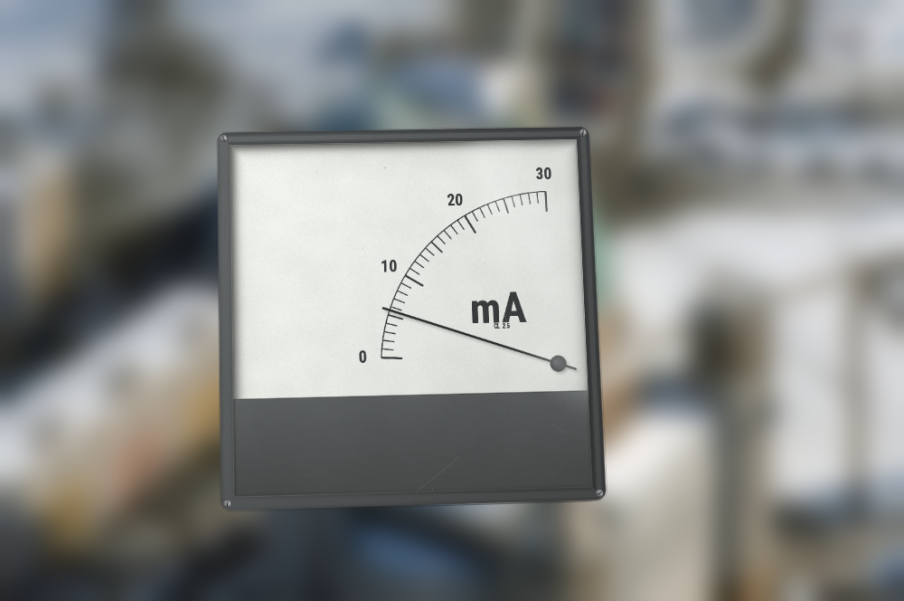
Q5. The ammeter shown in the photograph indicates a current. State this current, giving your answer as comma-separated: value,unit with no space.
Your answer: 5.5,mA
